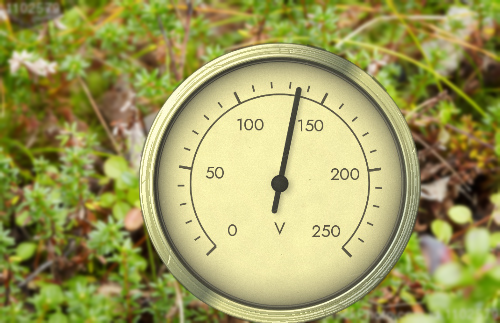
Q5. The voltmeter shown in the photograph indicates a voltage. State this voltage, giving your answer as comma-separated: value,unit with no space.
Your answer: 135,V
